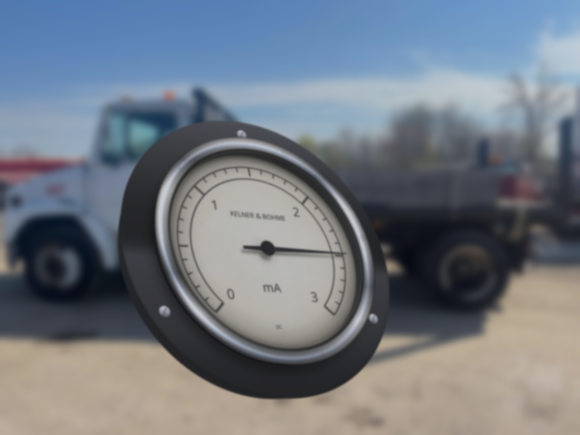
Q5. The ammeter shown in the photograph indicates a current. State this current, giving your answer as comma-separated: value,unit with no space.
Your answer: 2.5,mA
